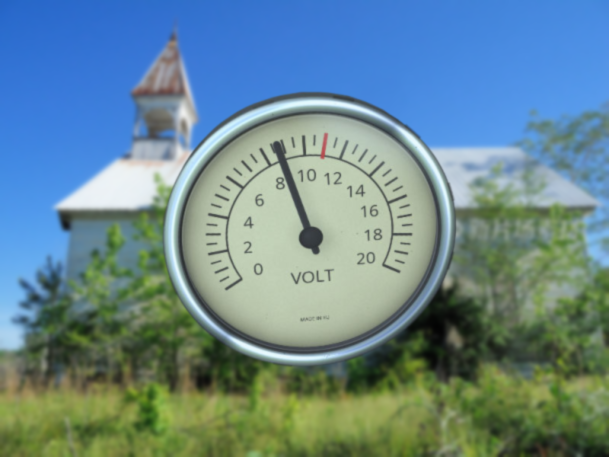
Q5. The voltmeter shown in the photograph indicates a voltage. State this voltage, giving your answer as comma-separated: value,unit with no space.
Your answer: 8.75,V
